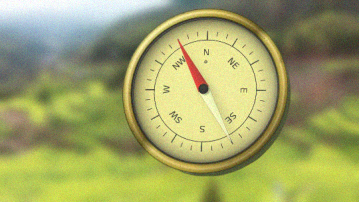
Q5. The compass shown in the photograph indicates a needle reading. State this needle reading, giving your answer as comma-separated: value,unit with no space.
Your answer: 330,°
